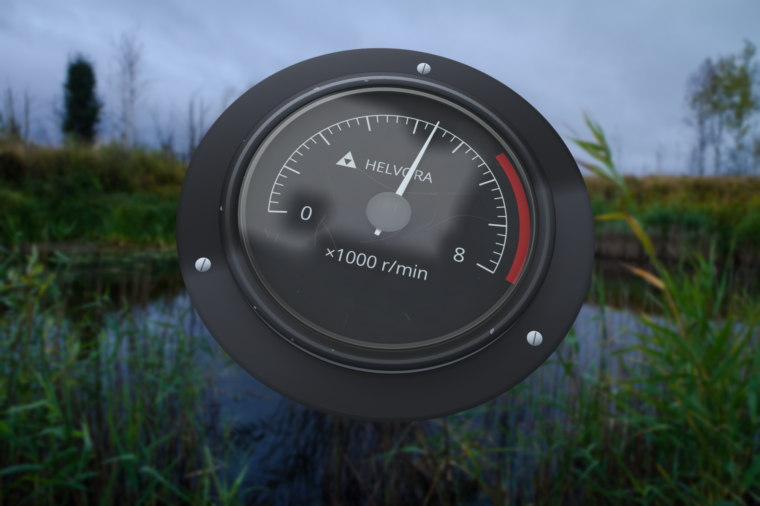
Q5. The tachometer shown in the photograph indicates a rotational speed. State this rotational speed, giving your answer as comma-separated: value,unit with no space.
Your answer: 4400,rpm
